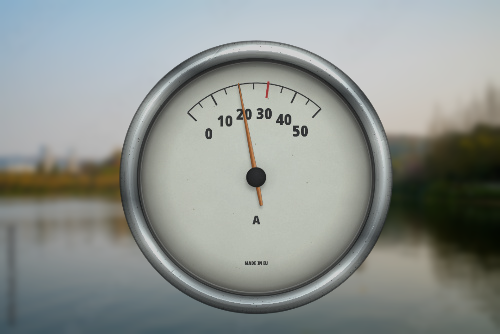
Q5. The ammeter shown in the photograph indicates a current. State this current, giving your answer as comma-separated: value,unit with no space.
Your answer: 20,A
